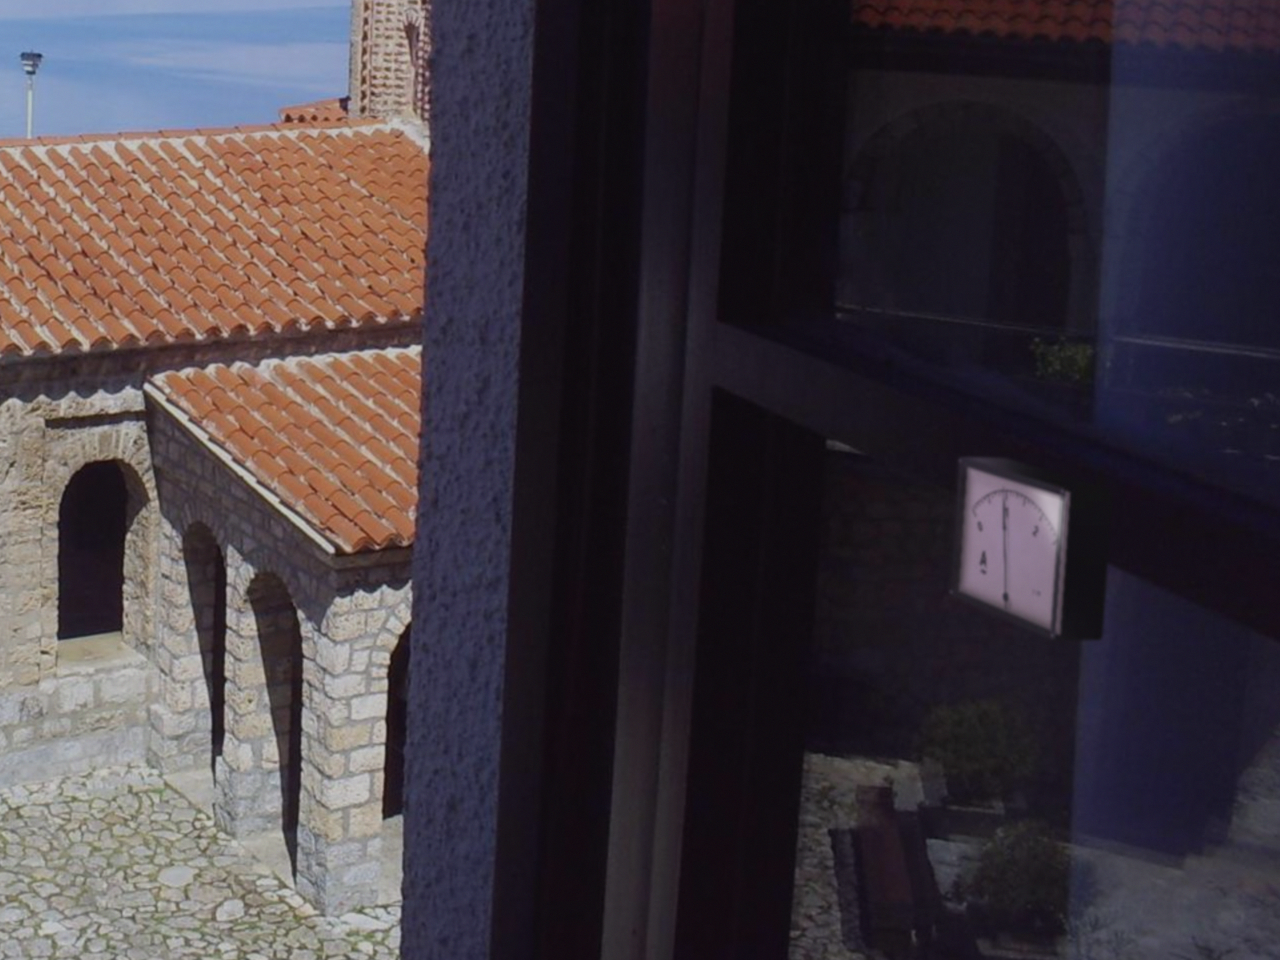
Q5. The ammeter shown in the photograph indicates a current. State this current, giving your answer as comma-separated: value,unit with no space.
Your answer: 1,A
